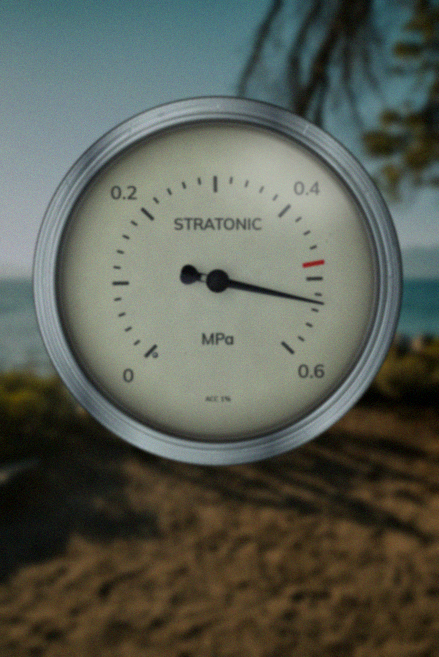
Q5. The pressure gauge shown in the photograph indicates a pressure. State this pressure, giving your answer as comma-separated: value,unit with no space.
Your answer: 0.53,MPa
